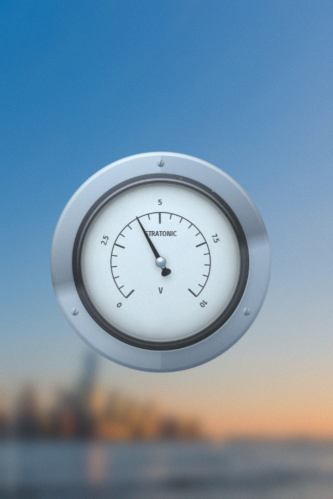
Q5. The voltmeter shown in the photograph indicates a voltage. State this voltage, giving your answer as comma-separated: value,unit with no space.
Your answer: 4,V
